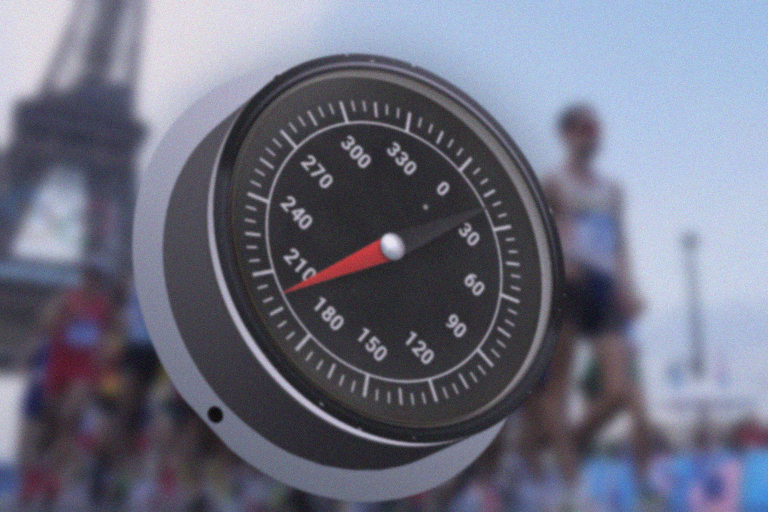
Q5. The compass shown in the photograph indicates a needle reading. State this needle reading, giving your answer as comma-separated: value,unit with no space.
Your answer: 200,°
